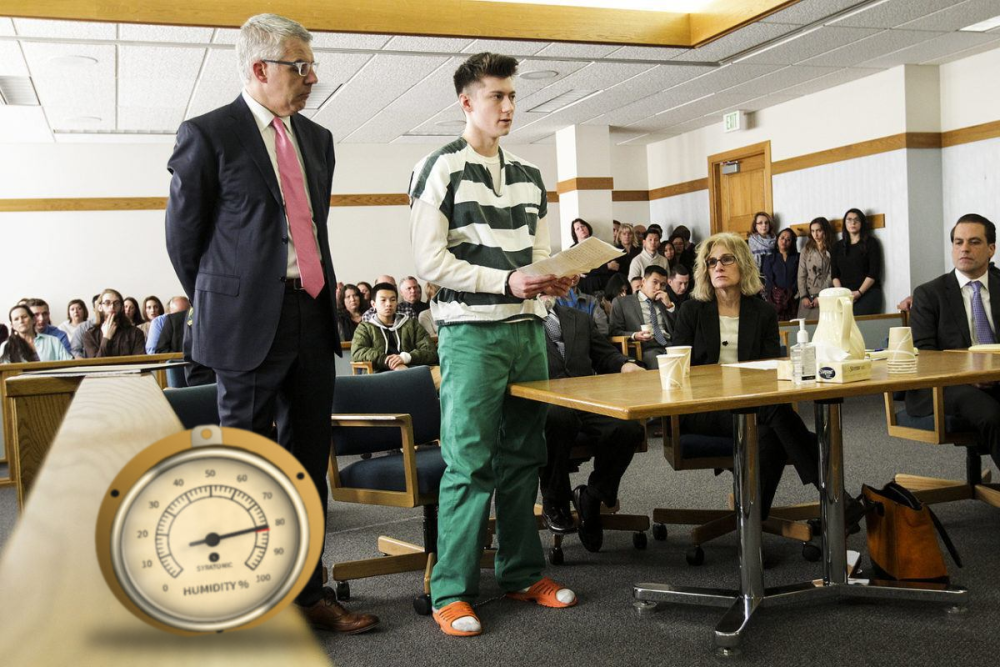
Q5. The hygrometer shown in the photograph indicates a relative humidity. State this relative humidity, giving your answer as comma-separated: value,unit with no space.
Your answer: 80,%
